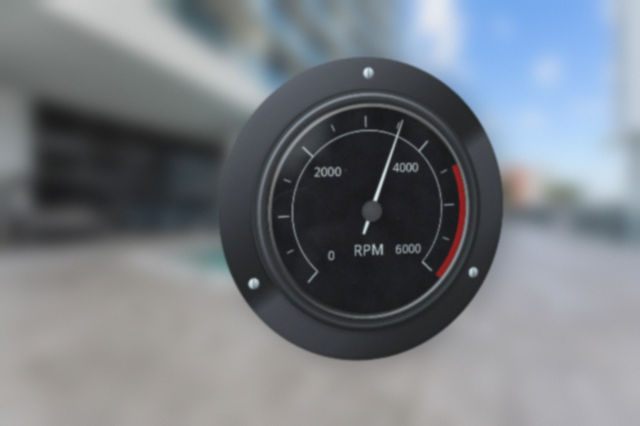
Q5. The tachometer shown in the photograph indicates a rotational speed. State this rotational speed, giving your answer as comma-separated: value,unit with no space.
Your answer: 3500,rpm
